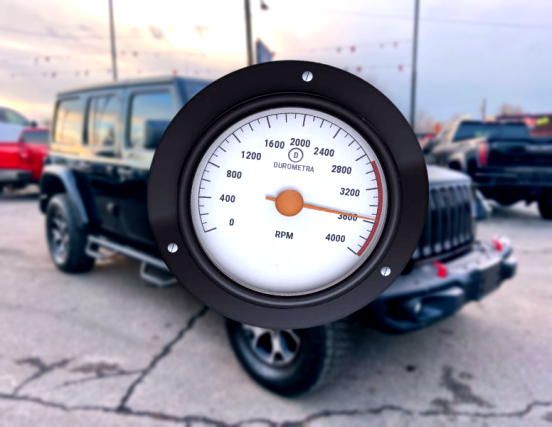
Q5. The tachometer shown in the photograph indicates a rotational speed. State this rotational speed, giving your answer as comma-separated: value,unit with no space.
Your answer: 3550,rpm
